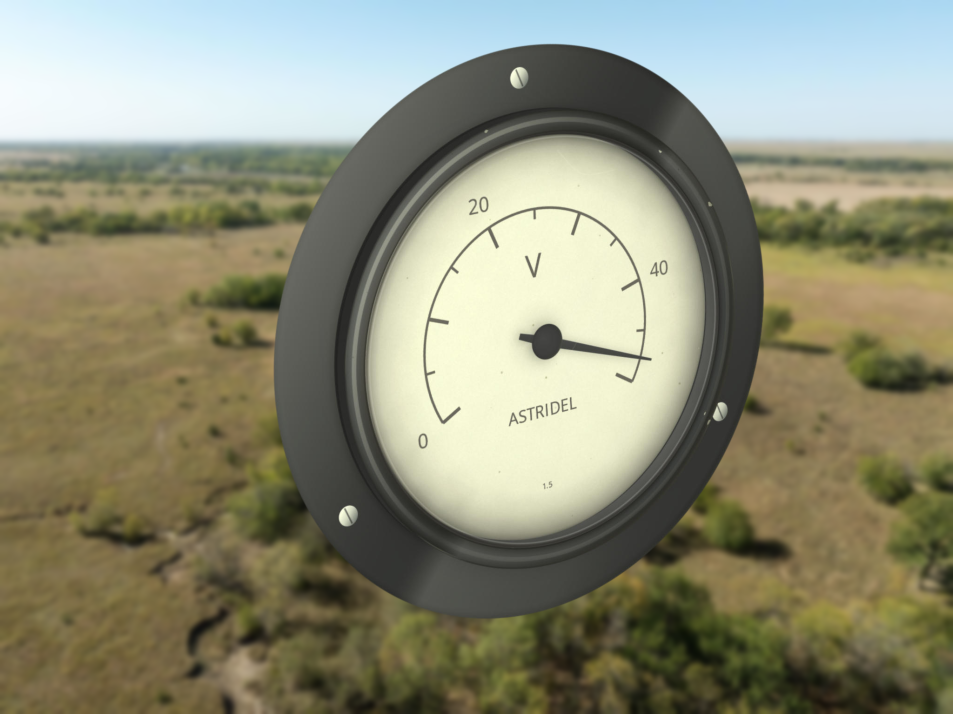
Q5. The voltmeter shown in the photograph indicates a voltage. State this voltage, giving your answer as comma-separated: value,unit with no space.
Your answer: 47.5,V
